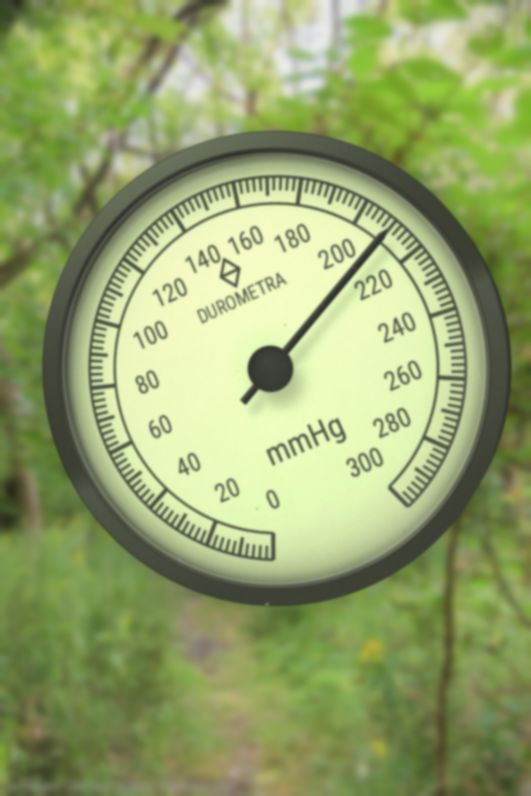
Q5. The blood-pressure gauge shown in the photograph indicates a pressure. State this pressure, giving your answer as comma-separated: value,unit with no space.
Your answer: 210,mmHg
